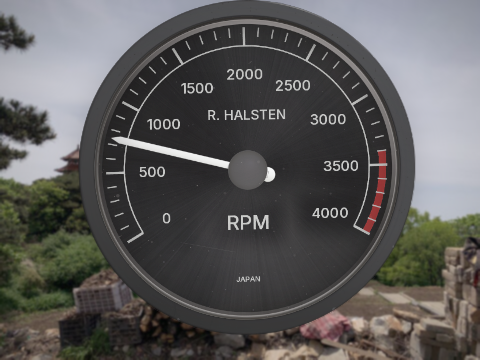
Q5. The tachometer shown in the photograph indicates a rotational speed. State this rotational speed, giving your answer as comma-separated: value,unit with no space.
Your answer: 750,rpm
